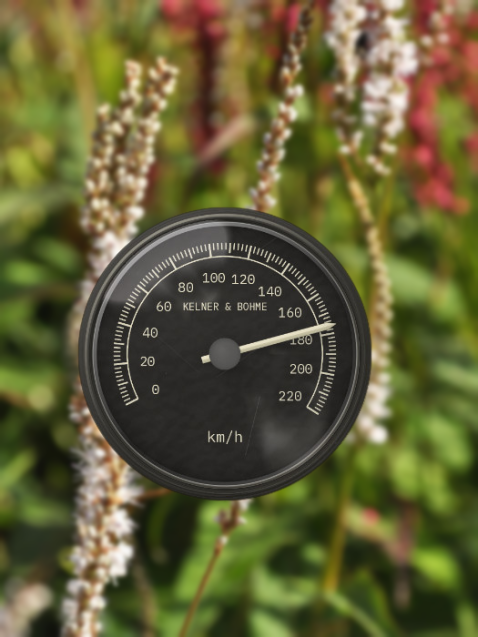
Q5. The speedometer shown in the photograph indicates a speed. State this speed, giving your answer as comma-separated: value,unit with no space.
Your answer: 176,km/h
